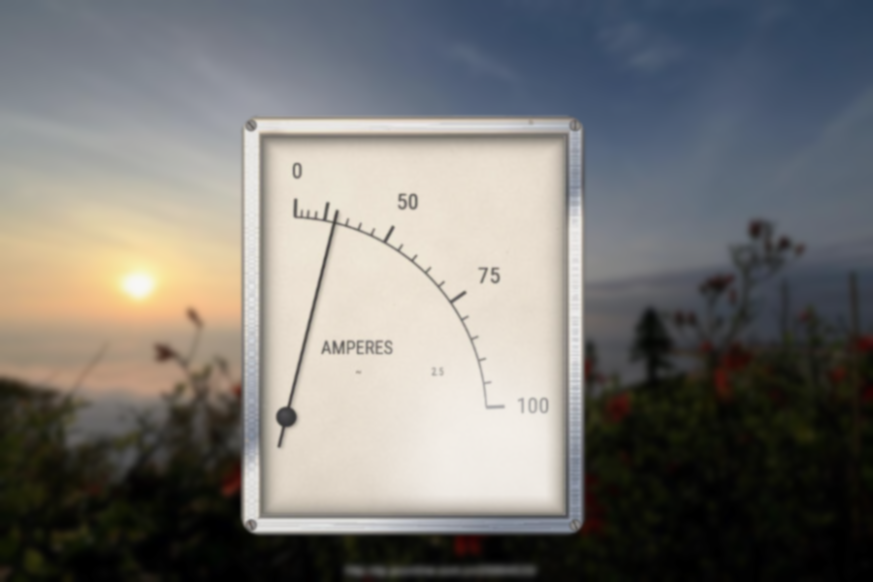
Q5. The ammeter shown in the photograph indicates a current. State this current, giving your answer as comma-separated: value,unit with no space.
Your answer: 30,A
